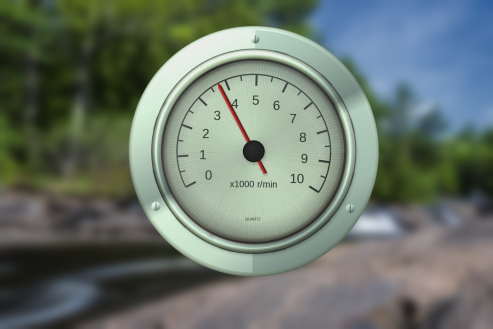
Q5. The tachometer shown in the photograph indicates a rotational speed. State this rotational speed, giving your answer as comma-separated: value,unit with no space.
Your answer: 3750,rpm
